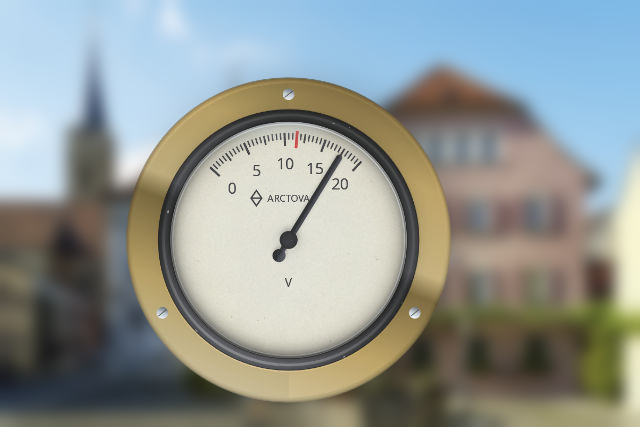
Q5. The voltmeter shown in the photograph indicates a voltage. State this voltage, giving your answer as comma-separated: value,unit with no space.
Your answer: 17.5,V
